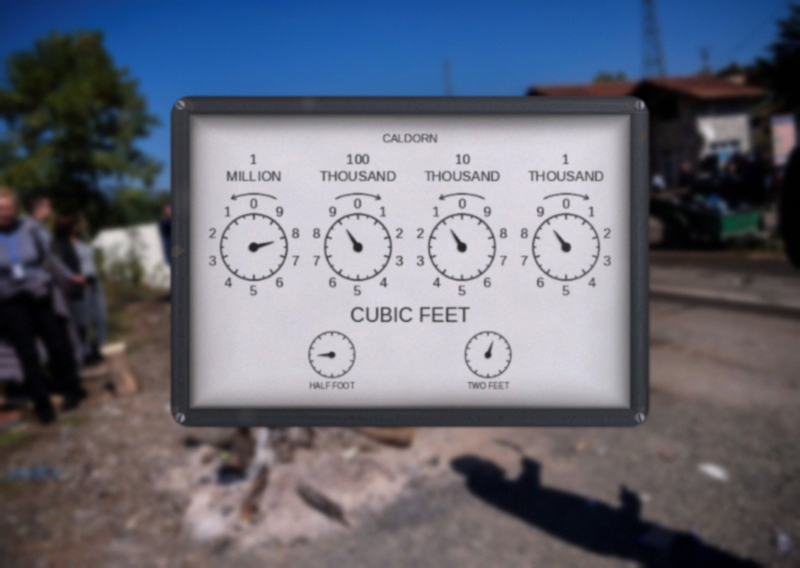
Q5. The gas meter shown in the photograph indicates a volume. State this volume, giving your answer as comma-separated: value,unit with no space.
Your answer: 790900,ft³
